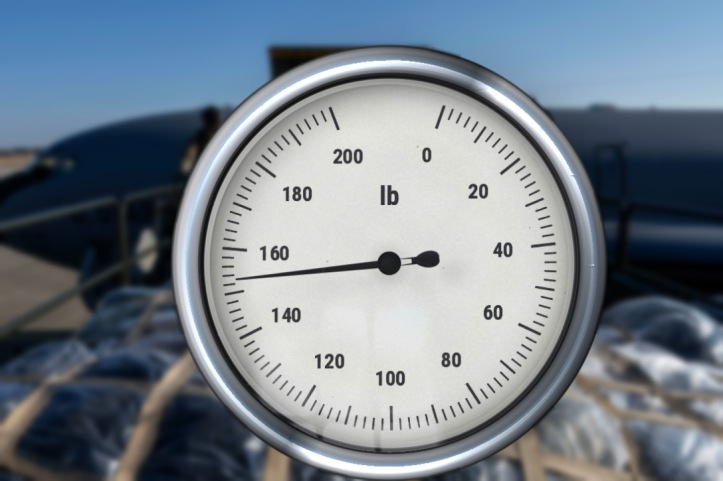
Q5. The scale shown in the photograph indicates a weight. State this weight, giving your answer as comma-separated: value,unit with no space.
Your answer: 153,lb
